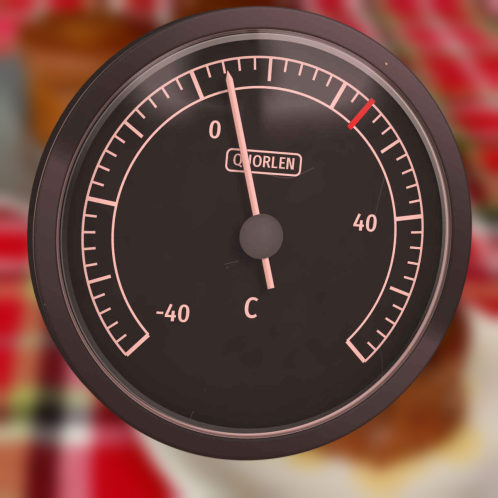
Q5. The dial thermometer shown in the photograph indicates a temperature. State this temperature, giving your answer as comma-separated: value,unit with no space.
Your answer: 4,°C
